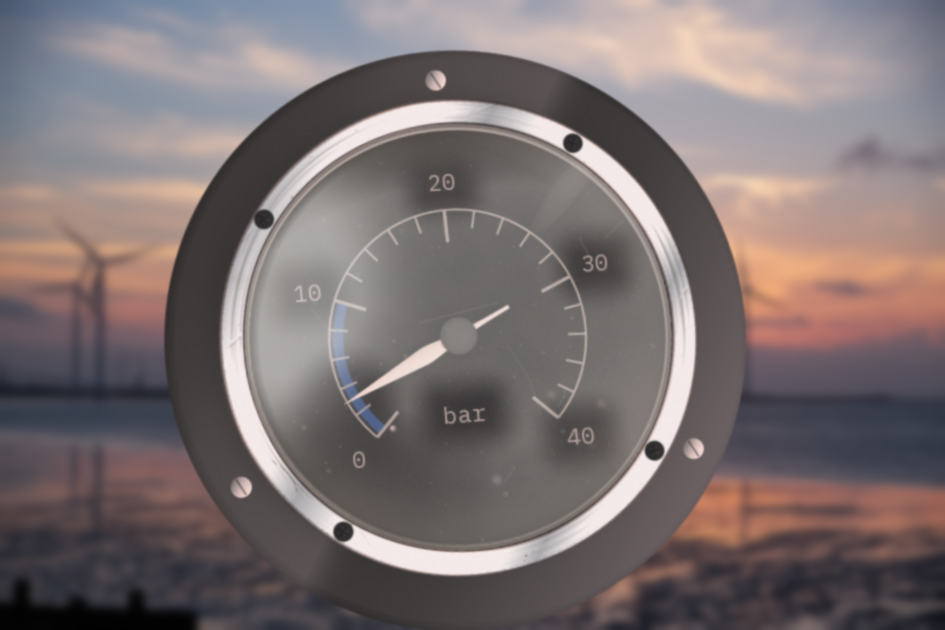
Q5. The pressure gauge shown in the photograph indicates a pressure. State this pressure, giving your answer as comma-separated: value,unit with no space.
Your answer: 3,bar
